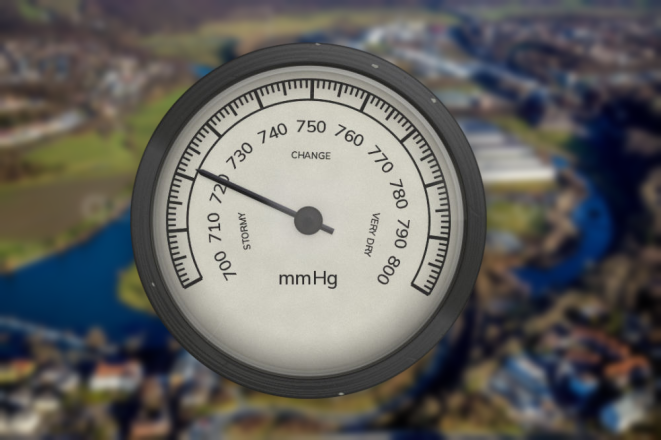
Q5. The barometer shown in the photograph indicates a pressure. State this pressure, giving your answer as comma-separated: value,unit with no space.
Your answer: 722,mmHg
